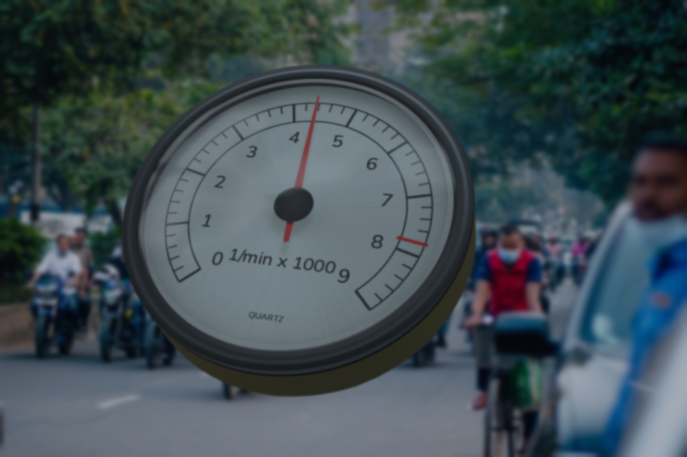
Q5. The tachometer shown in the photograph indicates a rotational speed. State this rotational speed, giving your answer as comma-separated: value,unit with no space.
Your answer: 4400,rpm
